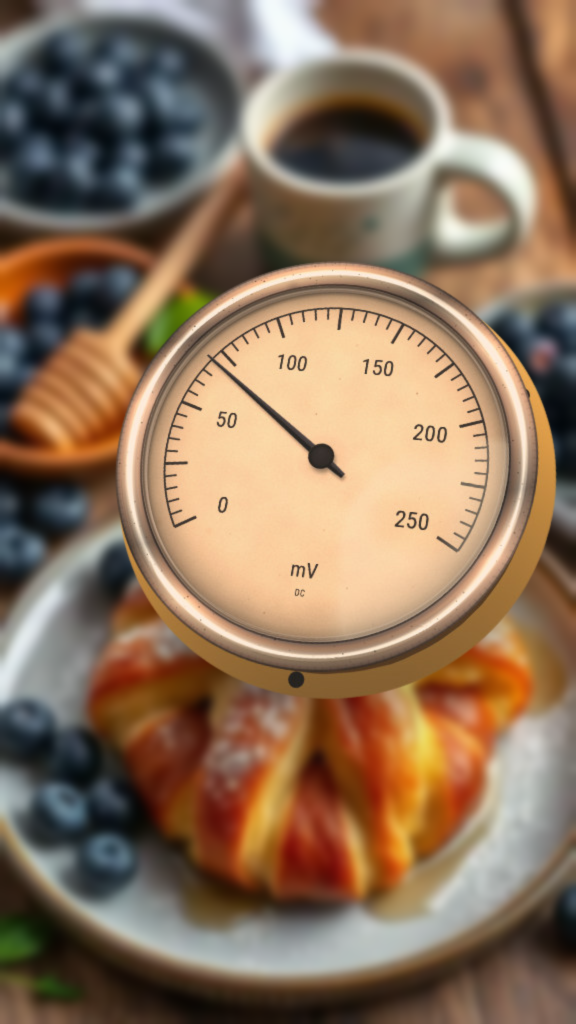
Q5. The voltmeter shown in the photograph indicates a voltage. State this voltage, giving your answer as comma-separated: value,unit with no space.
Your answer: 70,mV
